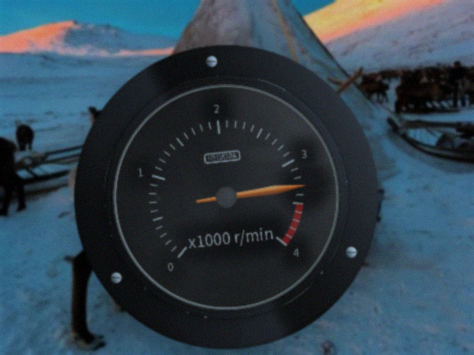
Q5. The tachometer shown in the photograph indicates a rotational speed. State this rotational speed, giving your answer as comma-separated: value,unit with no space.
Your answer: 3300,rpm
